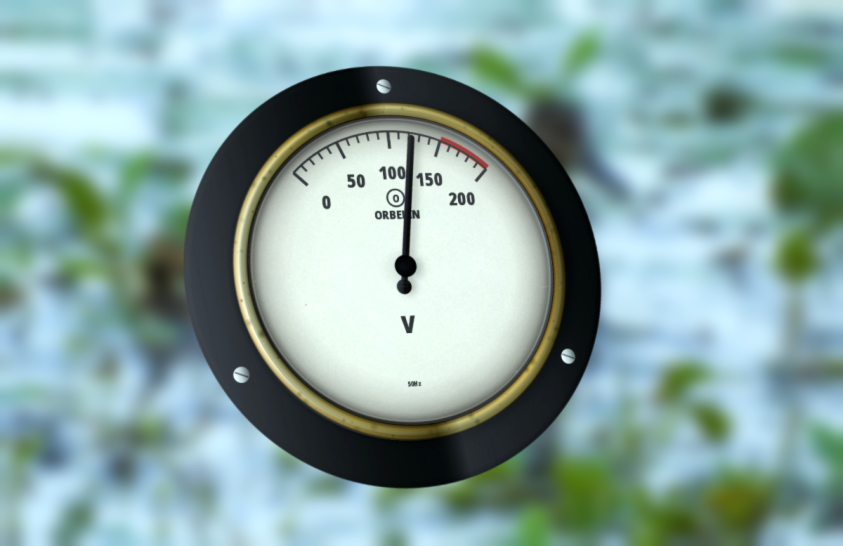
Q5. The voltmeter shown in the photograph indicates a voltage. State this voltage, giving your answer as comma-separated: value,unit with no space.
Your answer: 120,V
